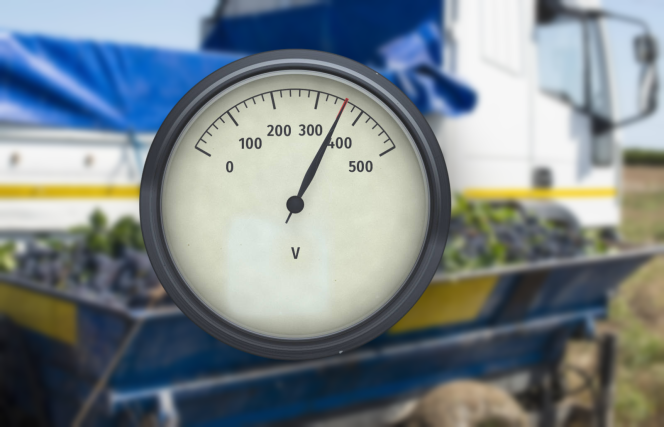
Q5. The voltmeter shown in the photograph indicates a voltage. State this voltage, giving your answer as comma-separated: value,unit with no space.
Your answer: 360,V
